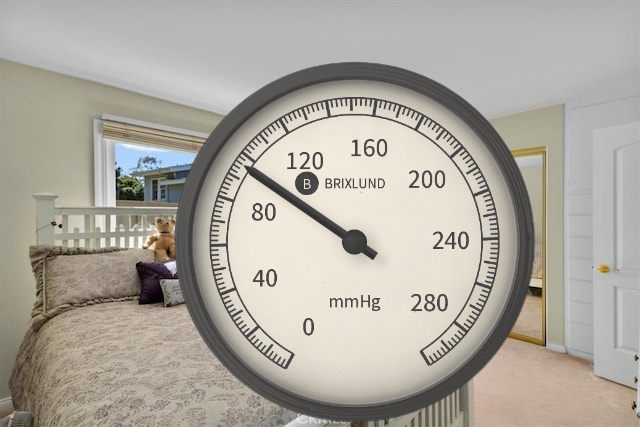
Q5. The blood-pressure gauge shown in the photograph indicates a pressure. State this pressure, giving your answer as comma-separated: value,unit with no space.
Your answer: 96,mmHg
